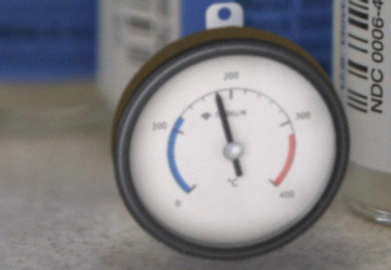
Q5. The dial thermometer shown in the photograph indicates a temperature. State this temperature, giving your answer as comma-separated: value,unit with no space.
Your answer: 180,°C
